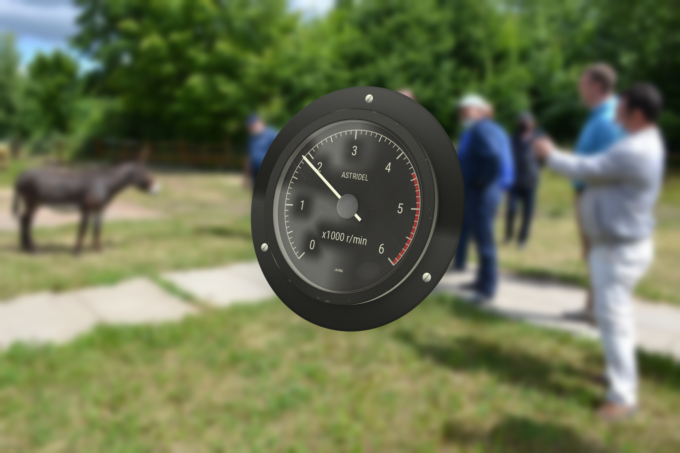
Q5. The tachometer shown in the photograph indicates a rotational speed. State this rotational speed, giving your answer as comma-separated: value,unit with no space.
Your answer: 1900,rpm
